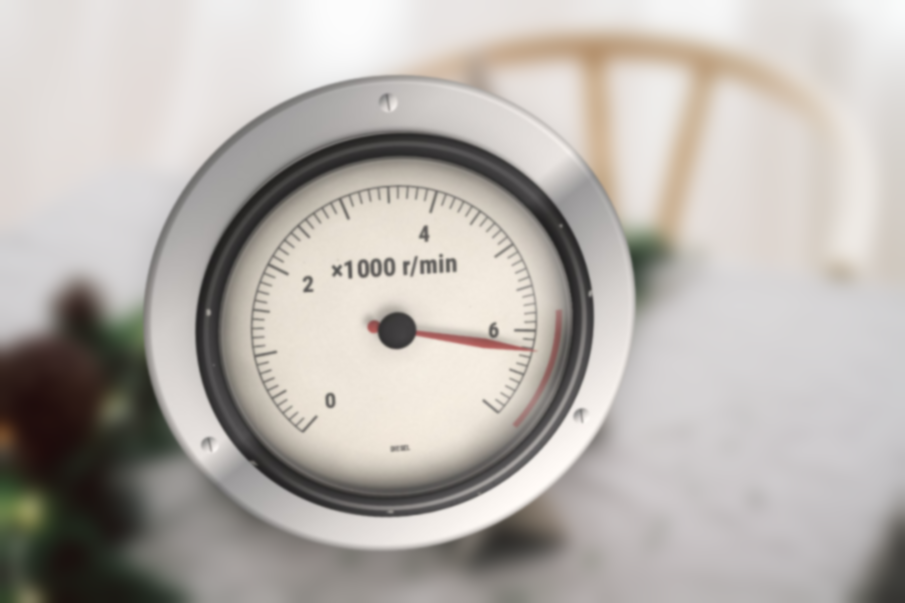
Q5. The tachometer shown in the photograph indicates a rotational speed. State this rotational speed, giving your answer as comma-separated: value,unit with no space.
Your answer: 6200,rpm
